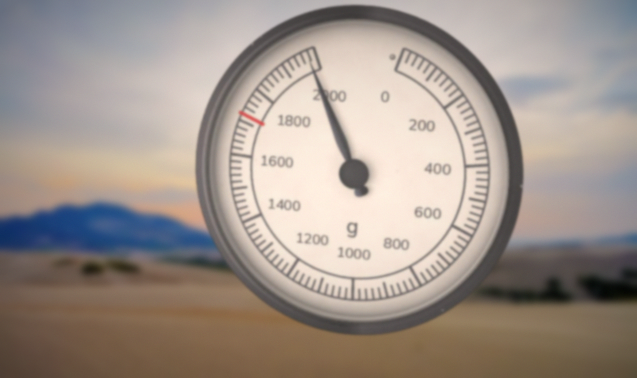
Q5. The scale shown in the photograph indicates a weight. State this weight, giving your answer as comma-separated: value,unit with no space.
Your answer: 1980,g
